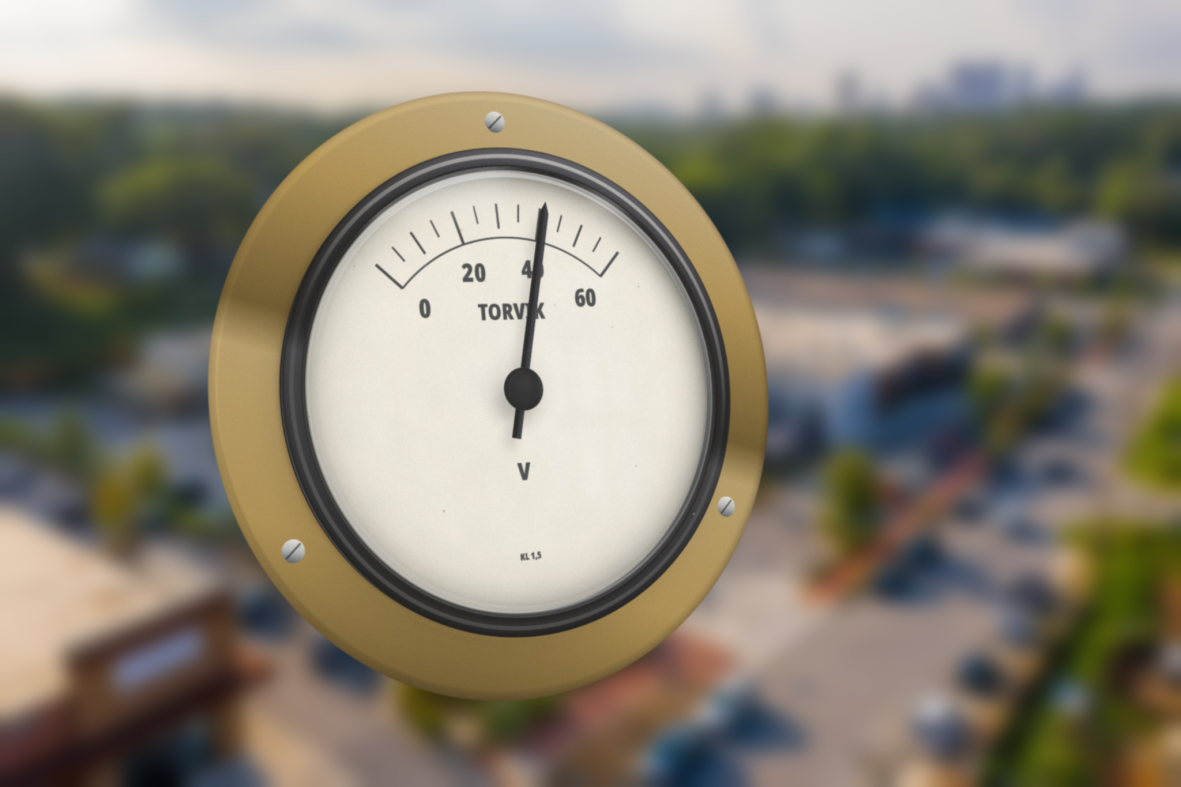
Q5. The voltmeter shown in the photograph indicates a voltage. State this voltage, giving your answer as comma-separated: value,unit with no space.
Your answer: 40,V
